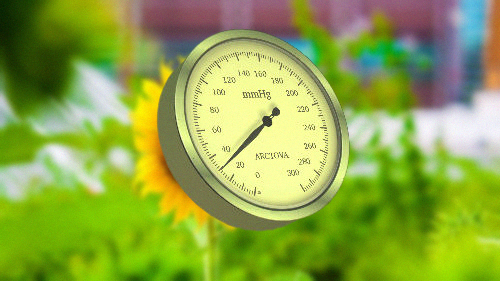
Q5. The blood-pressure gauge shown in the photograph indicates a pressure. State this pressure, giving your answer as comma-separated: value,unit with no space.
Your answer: 30,mmHg
